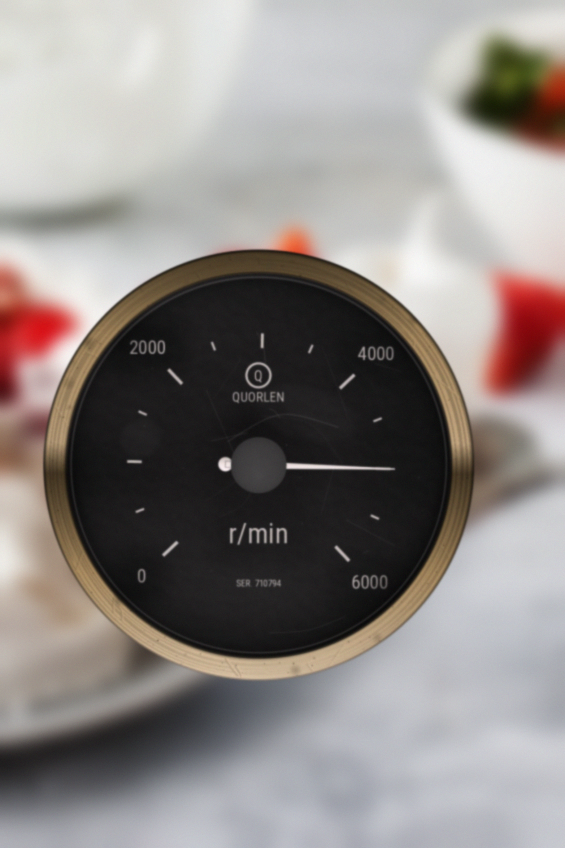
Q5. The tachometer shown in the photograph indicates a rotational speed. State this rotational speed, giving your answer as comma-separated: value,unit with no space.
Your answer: 5000,rpm
